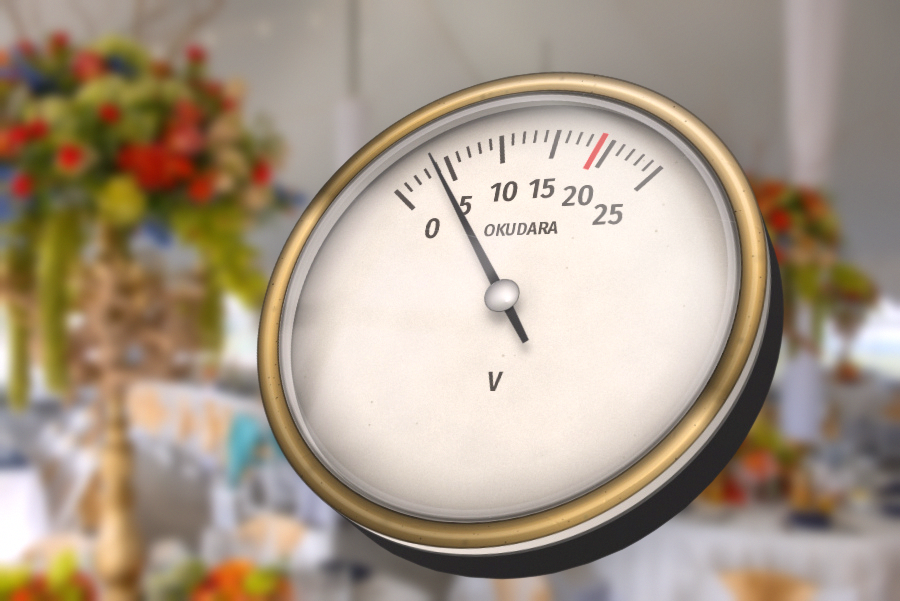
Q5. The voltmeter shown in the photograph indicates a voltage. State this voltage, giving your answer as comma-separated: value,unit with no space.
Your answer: 4,V
